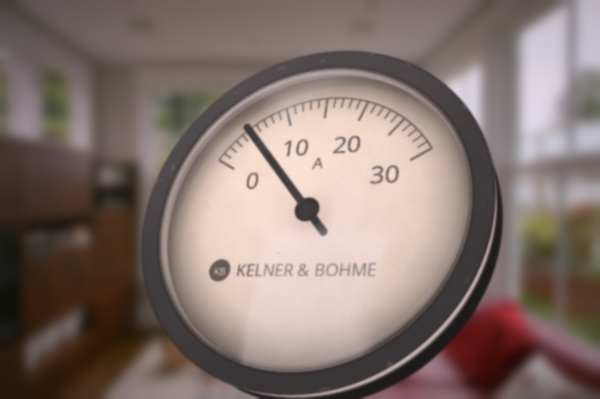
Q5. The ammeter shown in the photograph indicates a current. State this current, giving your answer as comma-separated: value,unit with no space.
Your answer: 5,A
